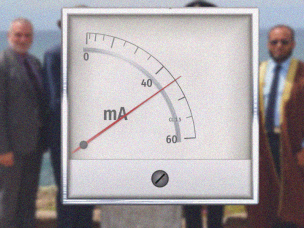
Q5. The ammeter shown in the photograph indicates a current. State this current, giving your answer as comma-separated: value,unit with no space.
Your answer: 45,mA
